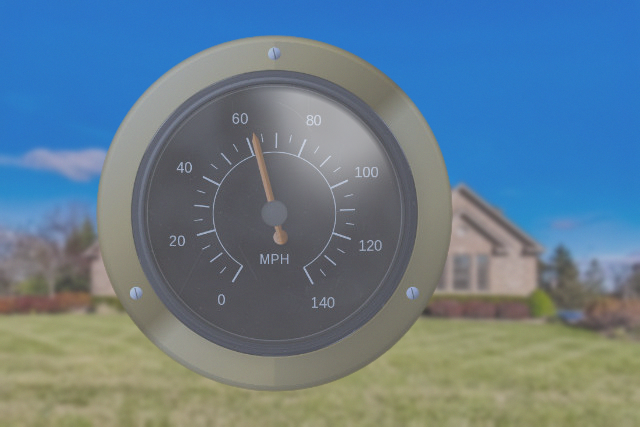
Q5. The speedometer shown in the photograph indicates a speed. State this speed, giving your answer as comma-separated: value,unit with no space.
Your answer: 62.5,mph
